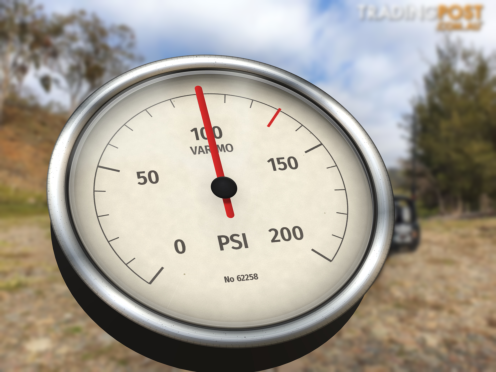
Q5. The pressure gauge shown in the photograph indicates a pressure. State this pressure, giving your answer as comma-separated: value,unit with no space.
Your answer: 100,psi
